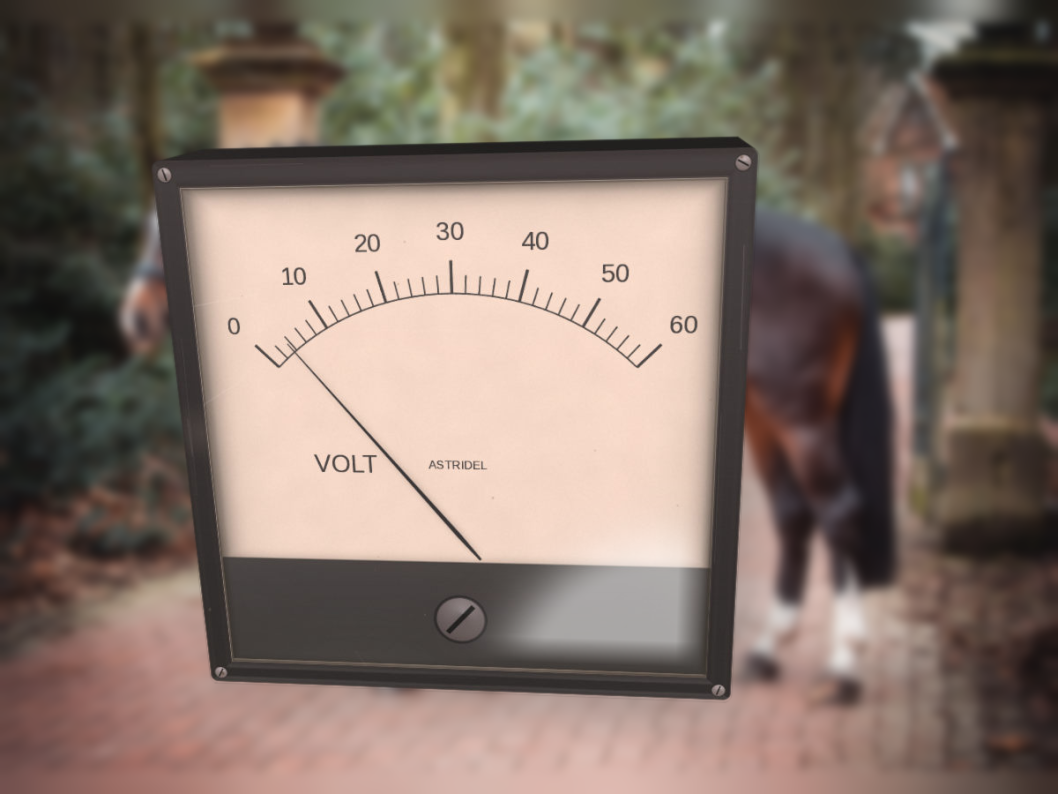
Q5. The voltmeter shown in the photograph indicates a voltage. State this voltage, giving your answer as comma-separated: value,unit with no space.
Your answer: 4,V
